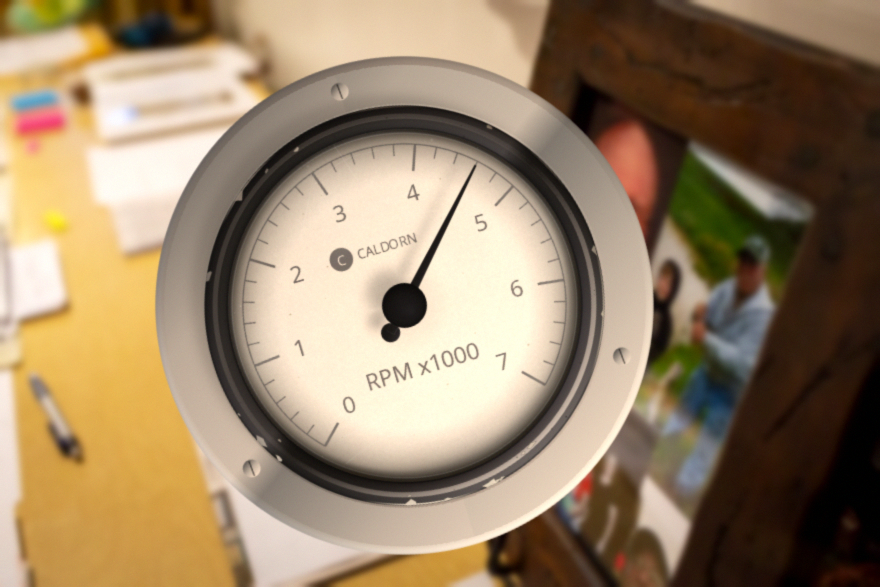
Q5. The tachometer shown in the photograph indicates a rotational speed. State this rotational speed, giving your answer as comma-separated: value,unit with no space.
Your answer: 4600,rpm
